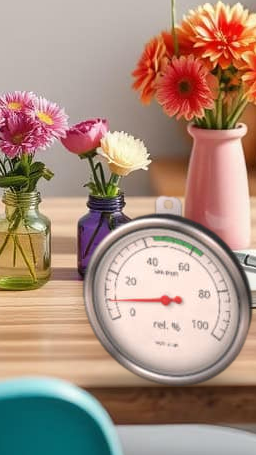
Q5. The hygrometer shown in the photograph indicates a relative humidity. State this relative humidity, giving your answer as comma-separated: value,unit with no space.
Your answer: 8,%
